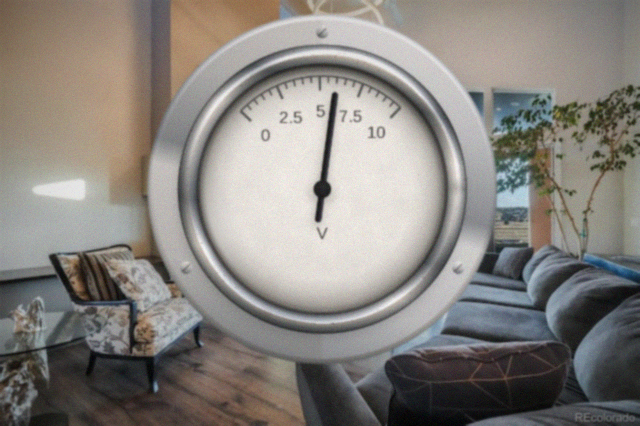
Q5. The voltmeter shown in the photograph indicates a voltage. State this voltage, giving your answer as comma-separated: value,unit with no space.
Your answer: 6,V
